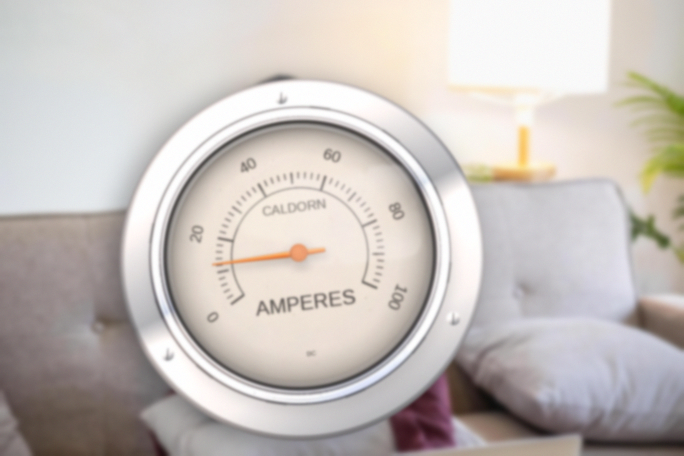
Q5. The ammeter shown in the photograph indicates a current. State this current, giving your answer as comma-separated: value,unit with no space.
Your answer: 12,A
